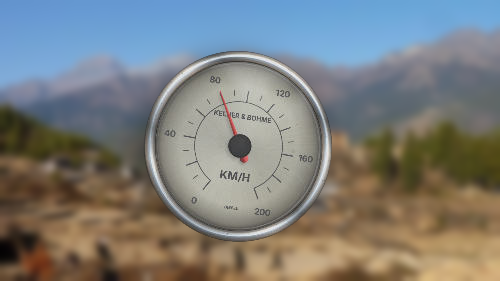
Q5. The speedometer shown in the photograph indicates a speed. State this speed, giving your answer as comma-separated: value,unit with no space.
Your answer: 80,km/h
